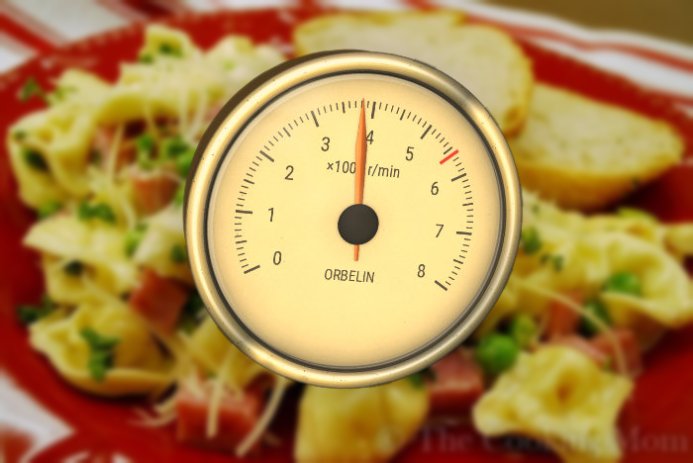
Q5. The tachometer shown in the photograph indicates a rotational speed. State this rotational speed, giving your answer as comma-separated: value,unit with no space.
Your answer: 3800,rpm
